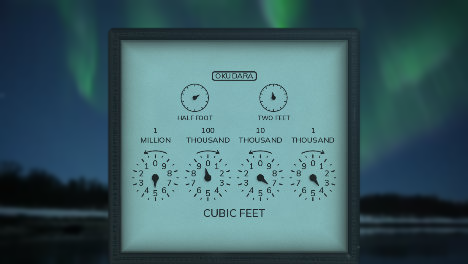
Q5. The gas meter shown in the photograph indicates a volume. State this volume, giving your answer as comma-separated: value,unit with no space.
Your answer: 496400,ft³
